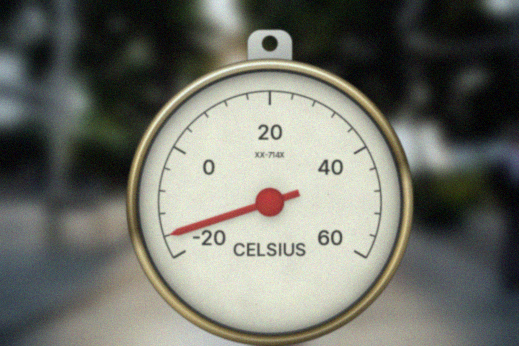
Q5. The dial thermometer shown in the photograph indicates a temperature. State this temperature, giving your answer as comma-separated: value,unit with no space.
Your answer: -16,°C
